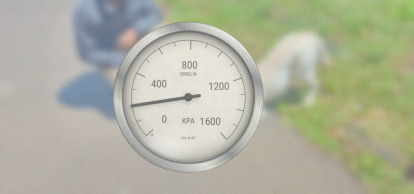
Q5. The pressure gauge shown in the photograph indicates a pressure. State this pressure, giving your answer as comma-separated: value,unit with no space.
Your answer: 200,kPa
